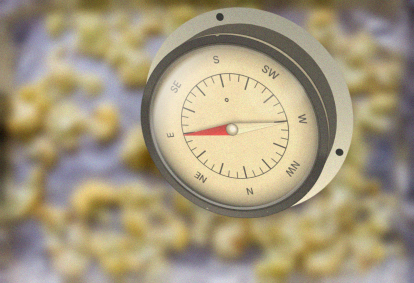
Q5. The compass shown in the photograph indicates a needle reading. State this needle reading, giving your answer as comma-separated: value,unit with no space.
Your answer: 90,°
